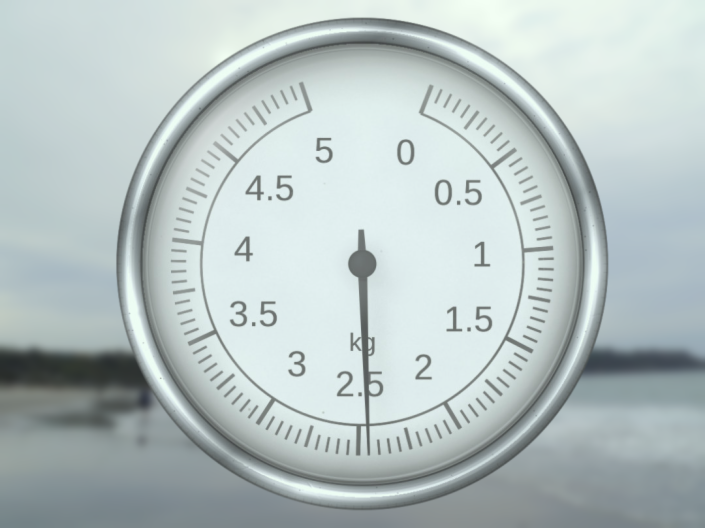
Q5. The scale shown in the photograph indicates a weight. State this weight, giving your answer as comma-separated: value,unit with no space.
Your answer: 2.45,kg
